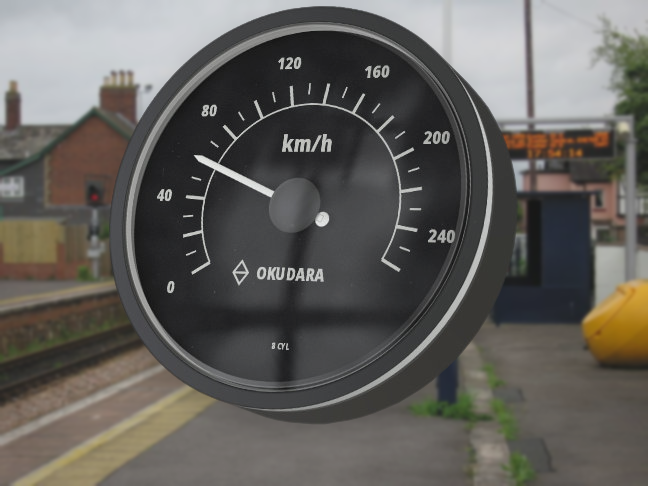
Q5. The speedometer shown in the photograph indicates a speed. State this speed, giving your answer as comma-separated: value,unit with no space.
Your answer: 60,km/h
